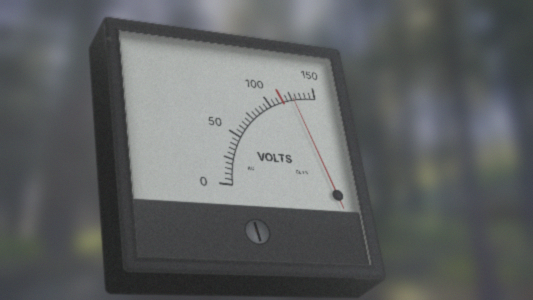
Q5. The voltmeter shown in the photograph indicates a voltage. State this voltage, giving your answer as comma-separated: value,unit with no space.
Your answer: 125,V
